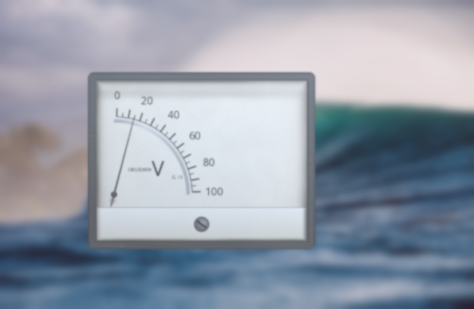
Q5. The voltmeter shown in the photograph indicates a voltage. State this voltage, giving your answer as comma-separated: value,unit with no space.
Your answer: 15,V
